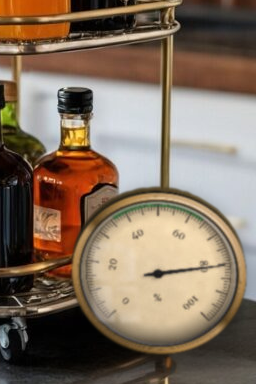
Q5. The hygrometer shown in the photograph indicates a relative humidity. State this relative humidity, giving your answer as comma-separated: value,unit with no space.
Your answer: 80,%
